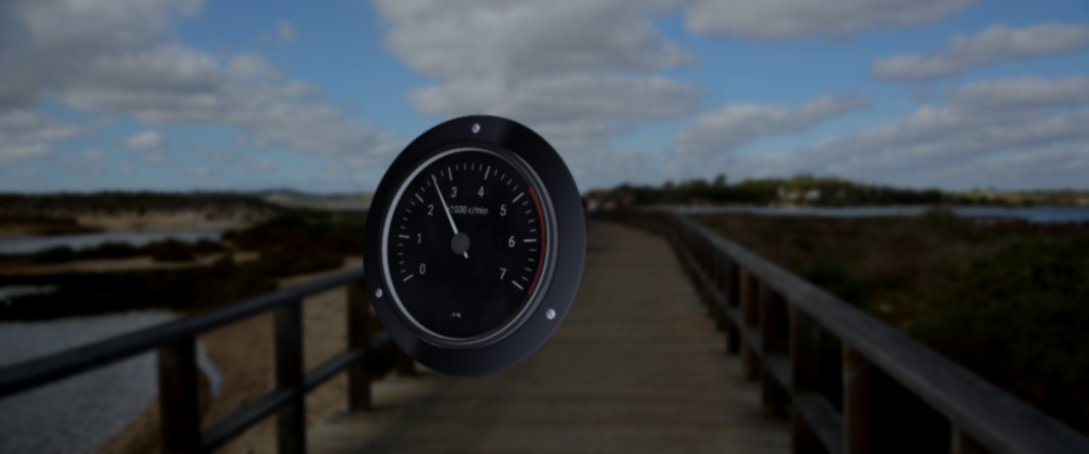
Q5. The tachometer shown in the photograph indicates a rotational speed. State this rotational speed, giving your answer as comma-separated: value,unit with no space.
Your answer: 2600,rpm
